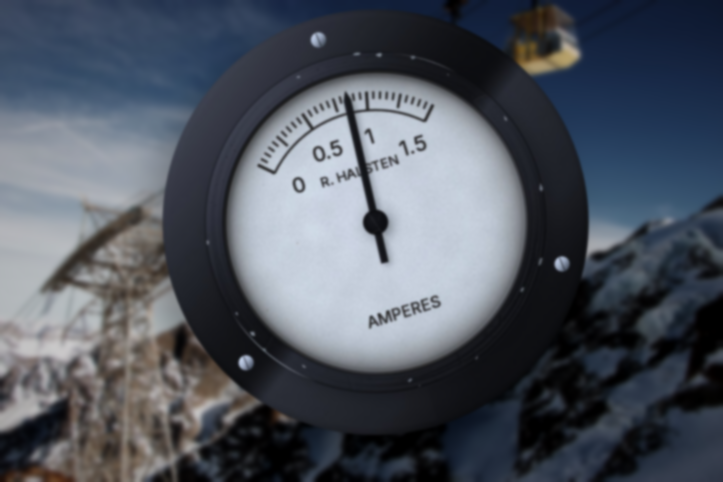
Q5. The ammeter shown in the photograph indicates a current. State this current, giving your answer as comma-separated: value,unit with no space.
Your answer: 0.85,A
